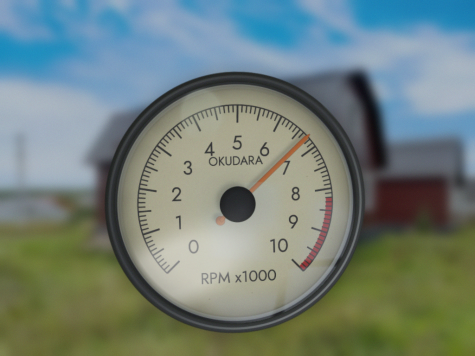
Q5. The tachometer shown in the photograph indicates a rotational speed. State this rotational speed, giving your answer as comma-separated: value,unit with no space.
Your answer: 6700,rpm
